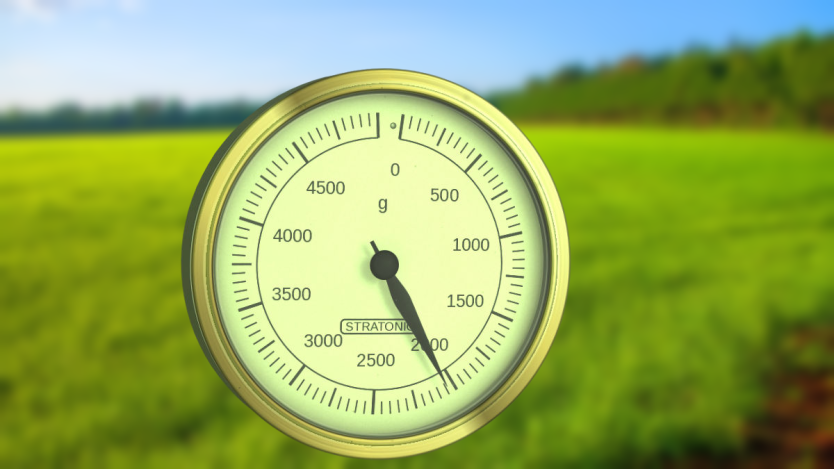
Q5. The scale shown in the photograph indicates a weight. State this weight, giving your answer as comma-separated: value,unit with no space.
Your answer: 2050,g
